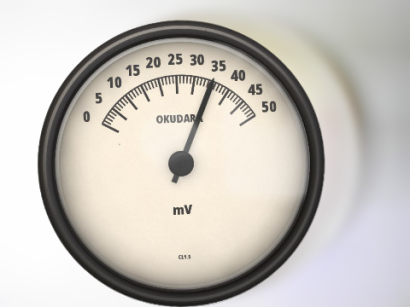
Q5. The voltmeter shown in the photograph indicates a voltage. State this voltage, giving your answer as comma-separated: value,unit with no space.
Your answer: 35,mV
